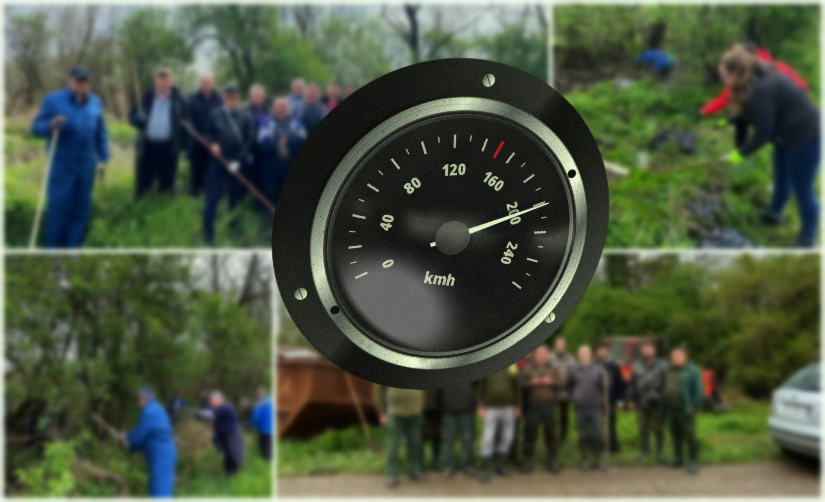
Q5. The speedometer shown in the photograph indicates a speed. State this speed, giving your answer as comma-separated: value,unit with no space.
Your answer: 200,km/h
